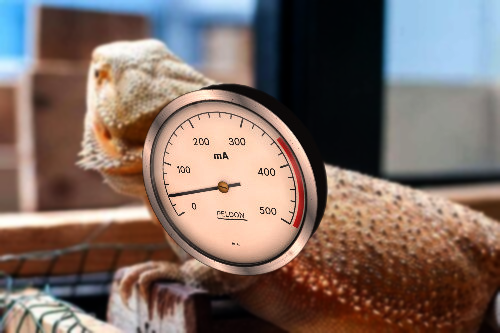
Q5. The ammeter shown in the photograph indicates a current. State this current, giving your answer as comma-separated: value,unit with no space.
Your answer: 40,mA
